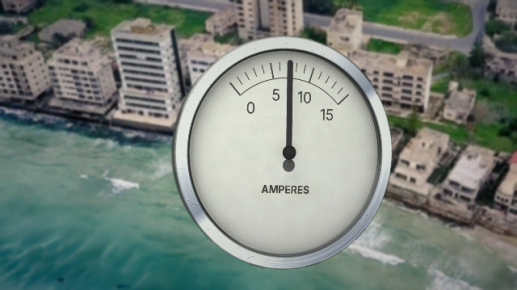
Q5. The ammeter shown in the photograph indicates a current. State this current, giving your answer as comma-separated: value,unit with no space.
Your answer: 7,A
